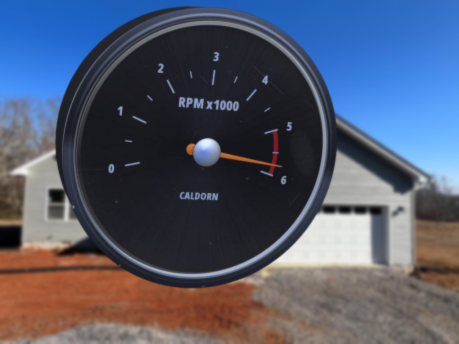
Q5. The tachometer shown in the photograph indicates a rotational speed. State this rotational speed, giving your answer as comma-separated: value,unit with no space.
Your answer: 5750,rpm
